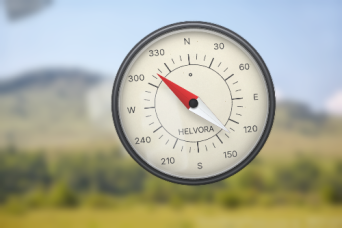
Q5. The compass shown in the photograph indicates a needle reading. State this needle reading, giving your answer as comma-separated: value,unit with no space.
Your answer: 315,°
